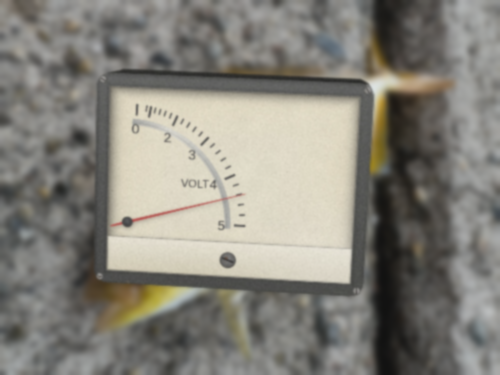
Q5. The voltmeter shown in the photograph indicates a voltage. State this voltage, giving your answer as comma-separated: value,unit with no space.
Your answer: 4.4,V
